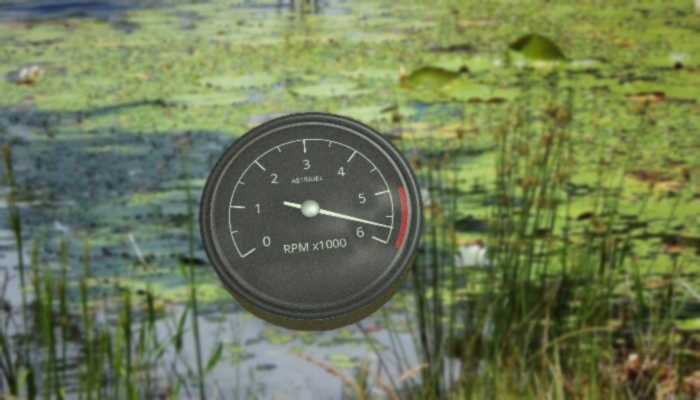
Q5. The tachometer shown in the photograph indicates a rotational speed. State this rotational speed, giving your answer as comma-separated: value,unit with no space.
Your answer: 5750,rpm
